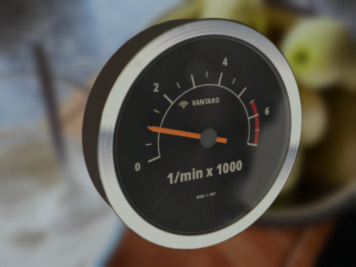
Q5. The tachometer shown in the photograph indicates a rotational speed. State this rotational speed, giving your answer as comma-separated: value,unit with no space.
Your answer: 1000,rpm
